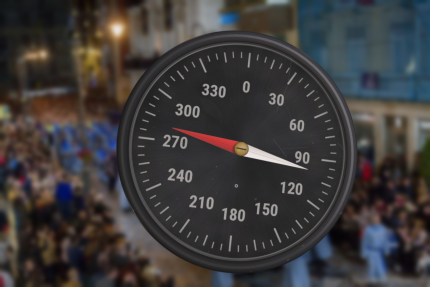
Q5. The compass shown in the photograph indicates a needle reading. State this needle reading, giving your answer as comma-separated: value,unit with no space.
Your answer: 280,°
